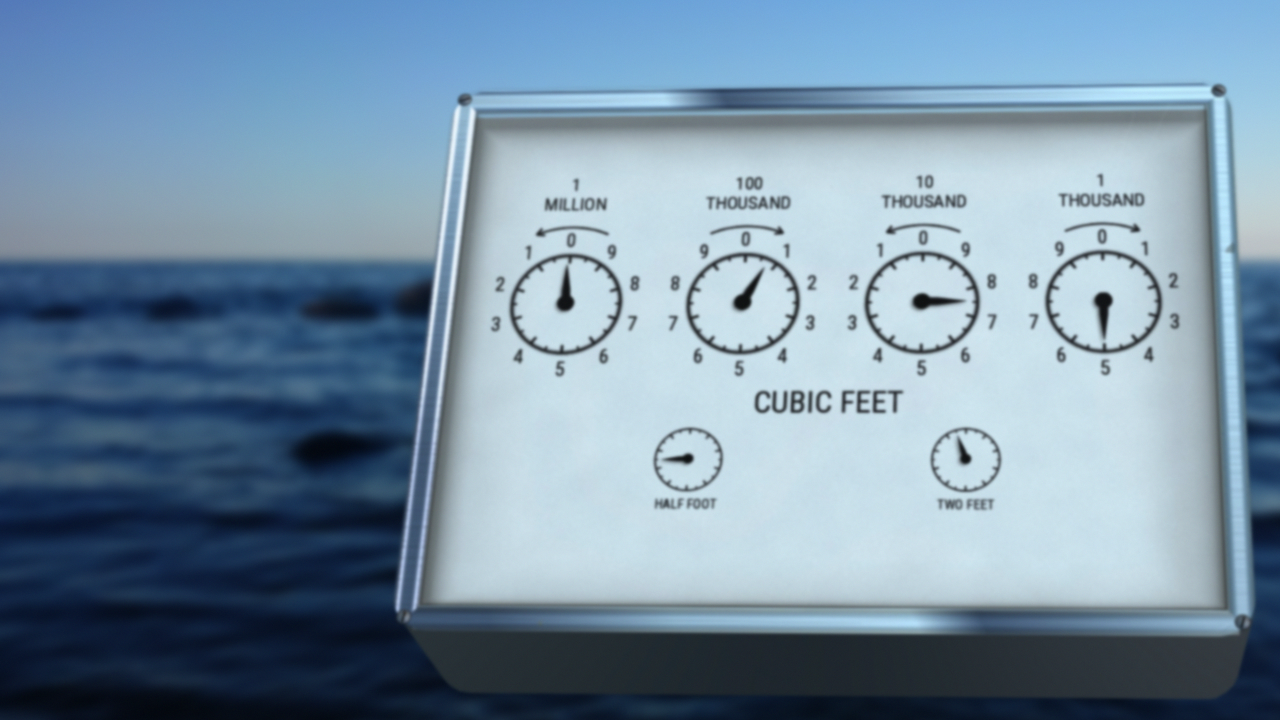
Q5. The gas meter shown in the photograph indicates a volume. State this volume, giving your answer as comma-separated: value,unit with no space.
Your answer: 7500,ft³
